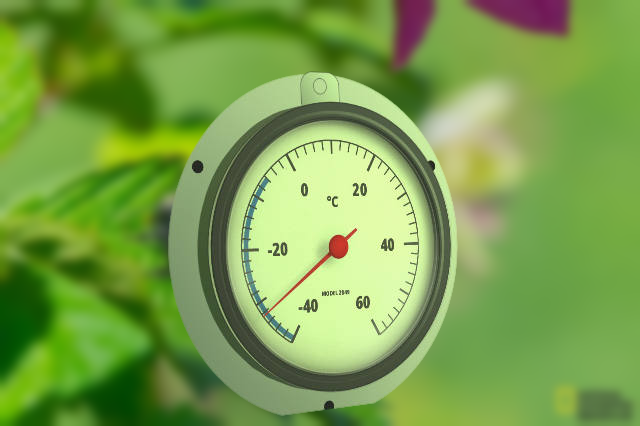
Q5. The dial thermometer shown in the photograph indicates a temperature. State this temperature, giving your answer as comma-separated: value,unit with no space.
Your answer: -32,°C
